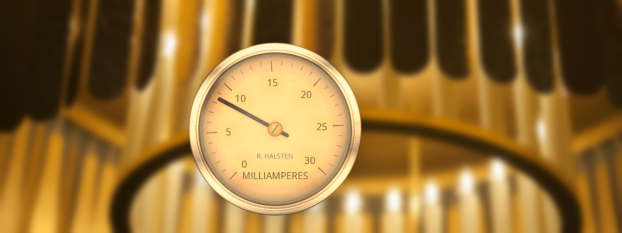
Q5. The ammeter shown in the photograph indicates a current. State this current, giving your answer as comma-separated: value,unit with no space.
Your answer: 8.5,mA
